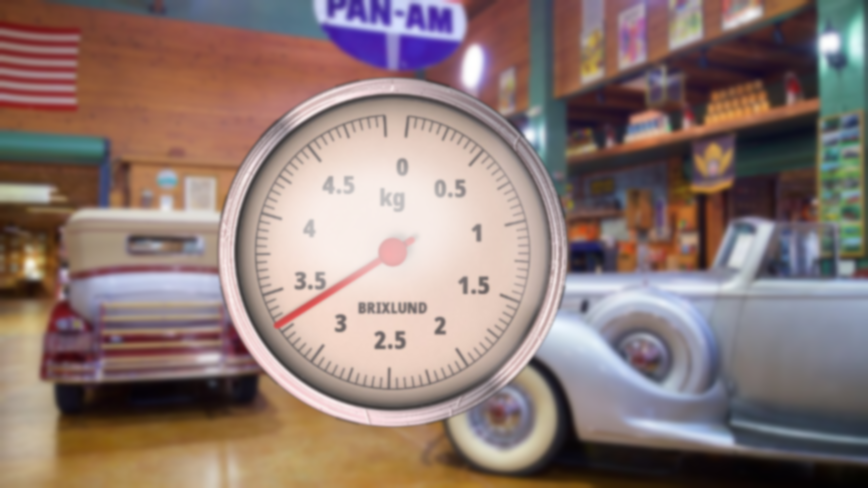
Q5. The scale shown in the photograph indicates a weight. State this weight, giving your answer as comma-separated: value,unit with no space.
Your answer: 3.3,kg
